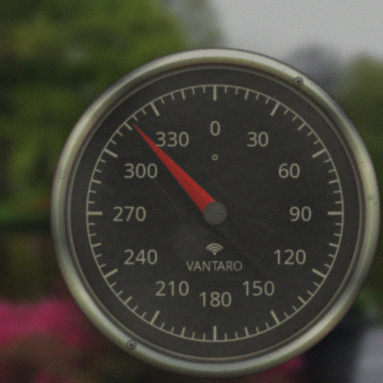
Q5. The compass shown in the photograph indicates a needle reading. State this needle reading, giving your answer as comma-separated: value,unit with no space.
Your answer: 317.5,°
